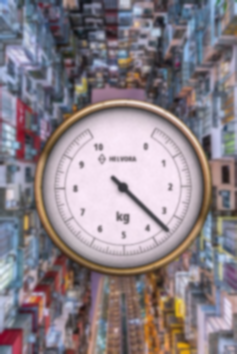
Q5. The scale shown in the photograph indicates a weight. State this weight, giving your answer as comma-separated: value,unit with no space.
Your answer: 3.5,kg
